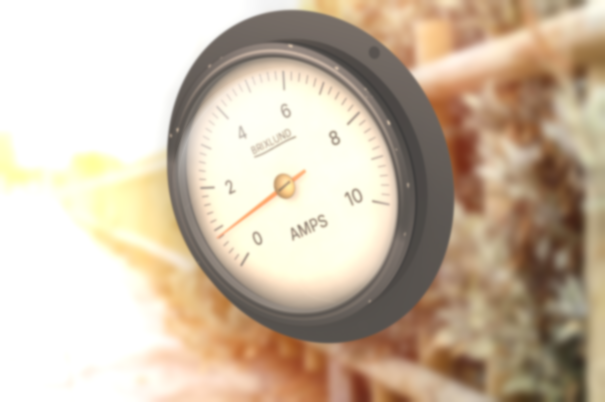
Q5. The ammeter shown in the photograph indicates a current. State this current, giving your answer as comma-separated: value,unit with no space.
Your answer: 0.8,A
